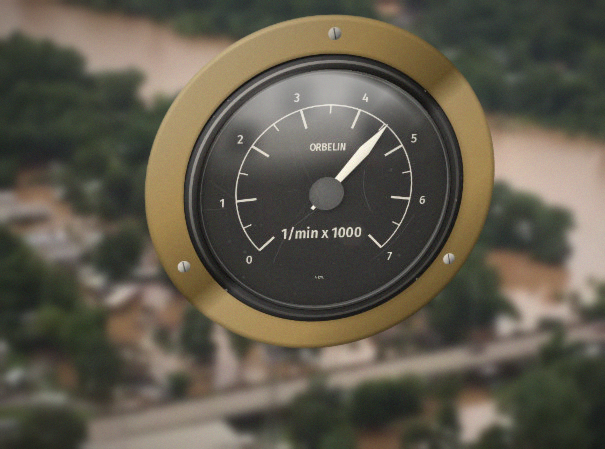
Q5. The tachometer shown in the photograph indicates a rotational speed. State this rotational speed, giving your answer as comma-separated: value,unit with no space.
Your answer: 4500,rpm
